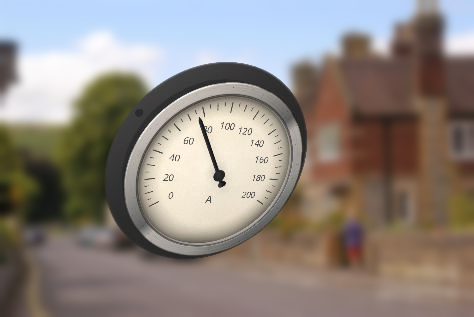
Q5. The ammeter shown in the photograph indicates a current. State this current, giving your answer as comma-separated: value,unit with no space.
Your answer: 75,A
